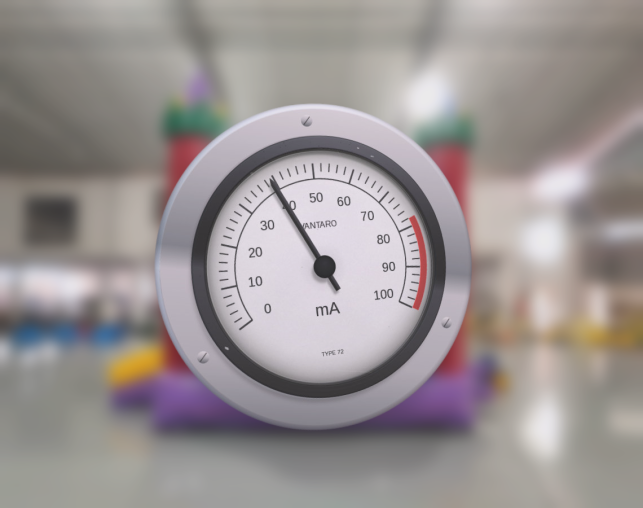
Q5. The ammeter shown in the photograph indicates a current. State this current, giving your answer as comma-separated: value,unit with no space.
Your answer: 39,mA
